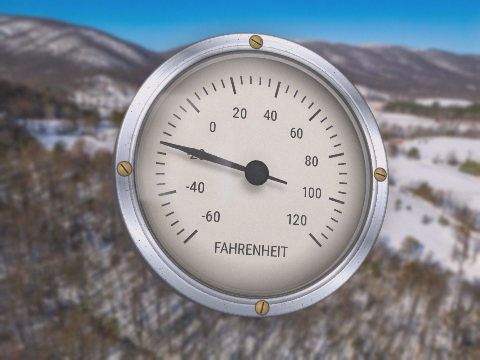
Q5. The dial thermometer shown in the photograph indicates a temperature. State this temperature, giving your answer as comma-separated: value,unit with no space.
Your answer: -20,°F
